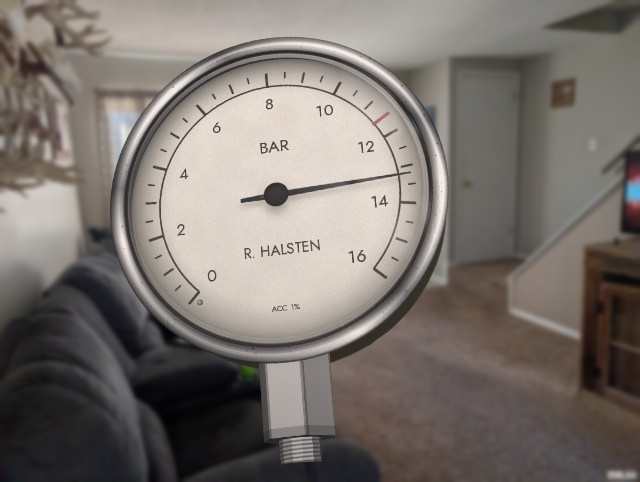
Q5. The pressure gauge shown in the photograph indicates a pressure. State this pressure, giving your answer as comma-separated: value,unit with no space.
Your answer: 13.25,bar
